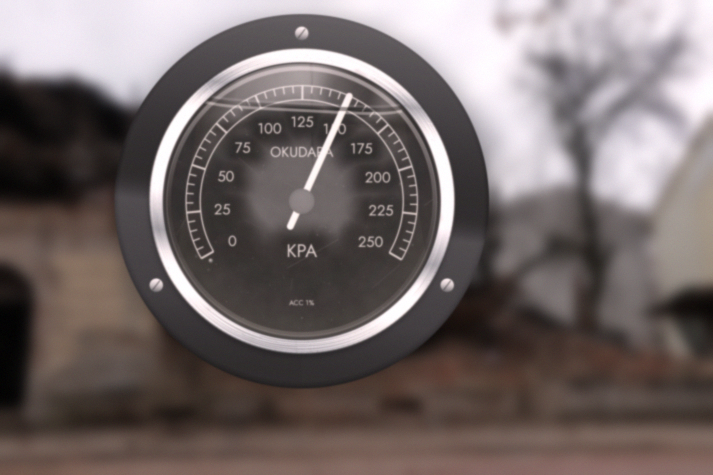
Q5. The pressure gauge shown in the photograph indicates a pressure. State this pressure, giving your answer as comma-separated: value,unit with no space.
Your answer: 150,kPa
